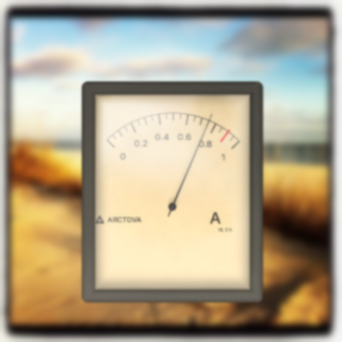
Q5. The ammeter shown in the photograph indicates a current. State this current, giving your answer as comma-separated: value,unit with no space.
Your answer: 0.75,A
